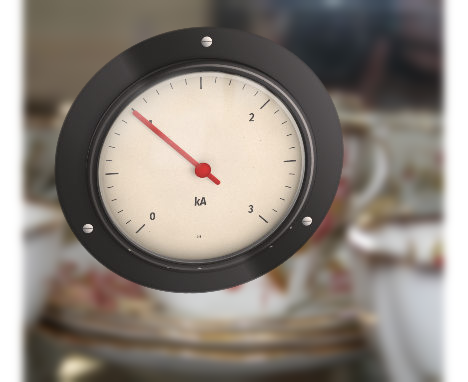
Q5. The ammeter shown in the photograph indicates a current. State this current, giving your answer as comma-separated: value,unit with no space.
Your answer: 1,kA
